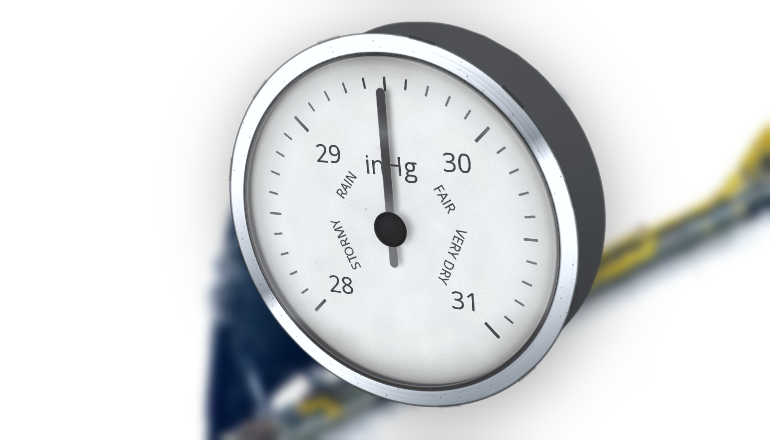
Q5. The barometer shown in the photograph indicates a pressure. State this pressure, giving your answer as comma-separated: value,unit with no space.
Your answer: 29.5,inHg
